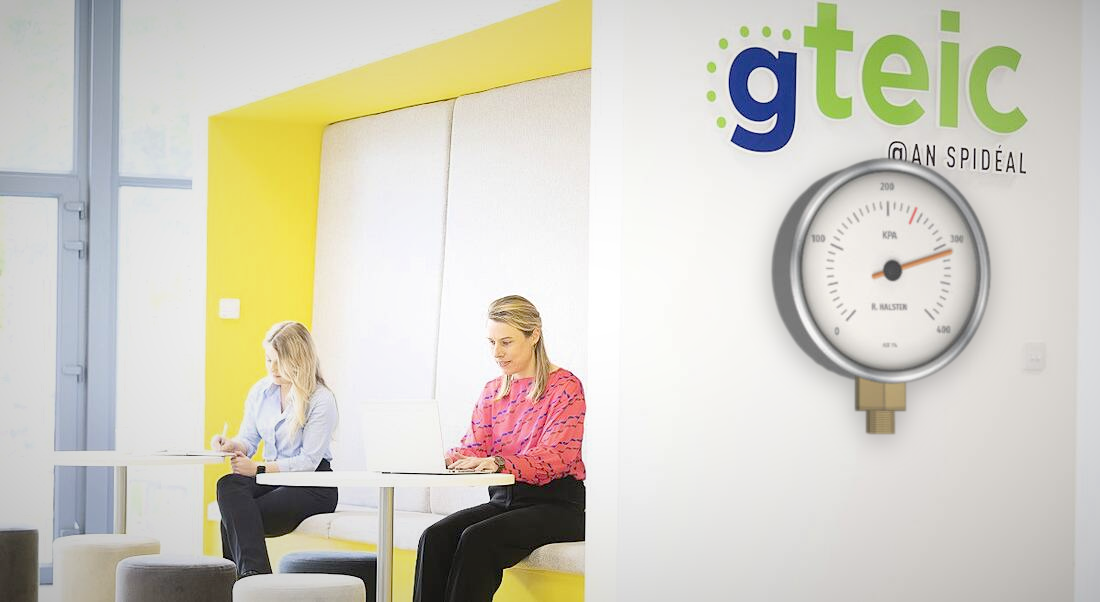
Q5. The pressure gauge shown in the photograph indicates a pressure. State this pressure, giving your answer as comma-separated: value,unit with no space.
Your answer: 310,kPa
